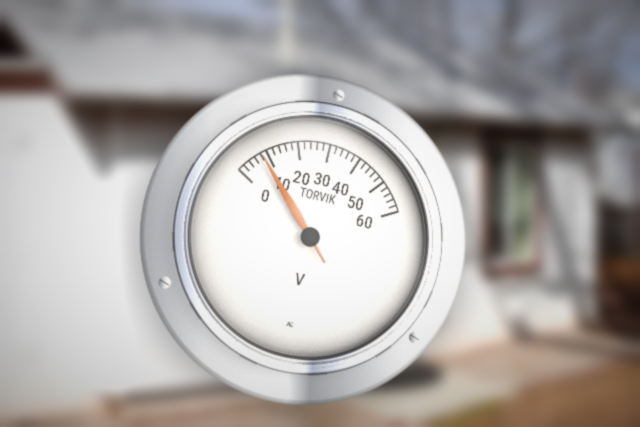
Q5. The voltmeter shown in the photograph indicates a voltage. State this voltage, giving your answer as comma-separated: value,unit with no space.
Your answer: 8,V
